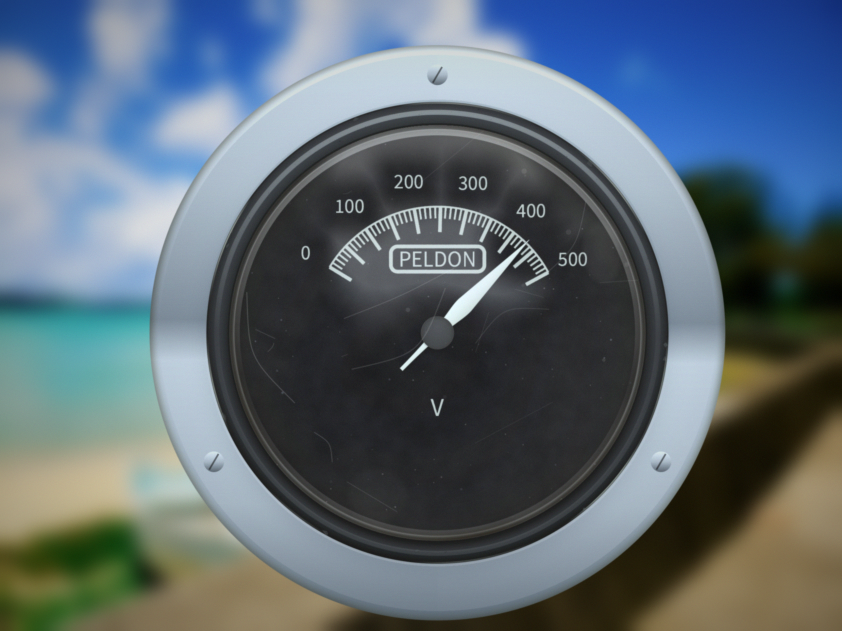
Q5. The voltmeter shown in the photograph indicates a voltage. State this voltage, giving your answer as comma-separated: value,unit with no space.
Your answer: 430,V
